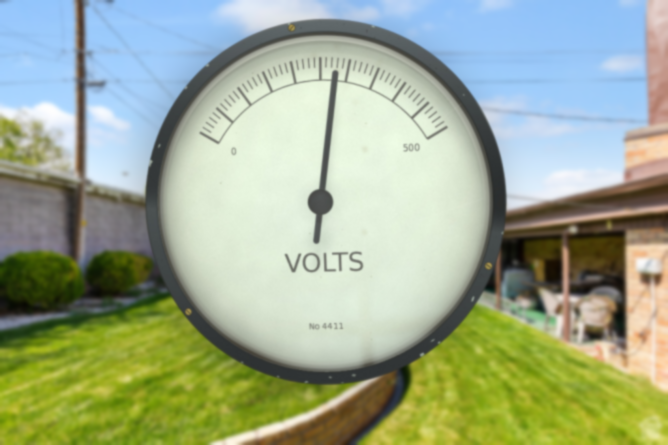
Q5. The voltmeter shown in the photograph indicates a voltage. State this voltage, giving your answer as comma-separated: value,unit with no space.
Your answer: 280,V
